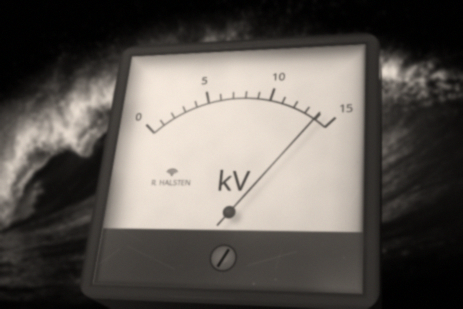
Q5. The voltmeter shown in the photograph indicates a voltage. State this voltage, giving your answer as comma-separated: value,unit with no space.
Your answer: 14,kV
